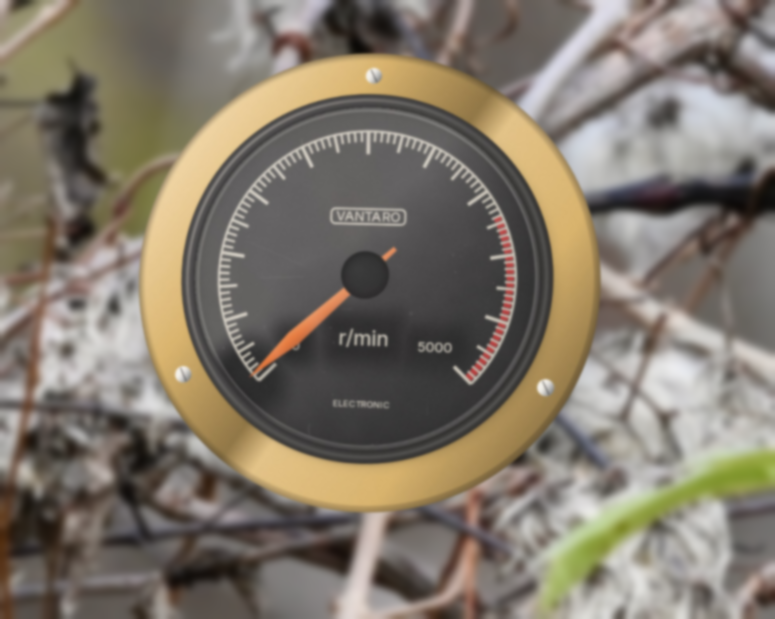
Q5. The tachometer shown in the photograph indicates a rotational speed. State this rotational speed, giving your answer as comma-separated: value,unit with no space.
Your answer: 50,rpm
